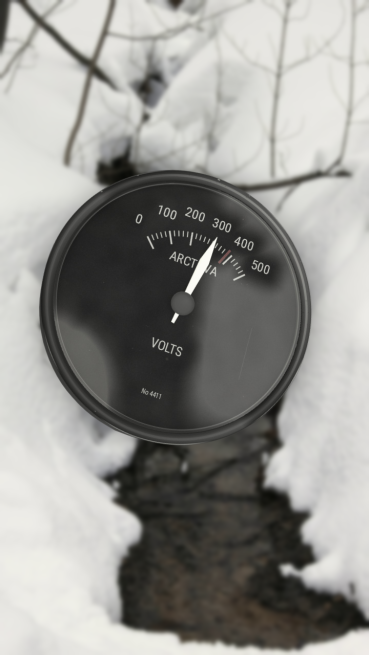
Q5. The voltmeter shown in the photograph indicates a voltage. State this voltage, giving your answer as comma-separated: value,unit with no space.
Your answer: 300,V
